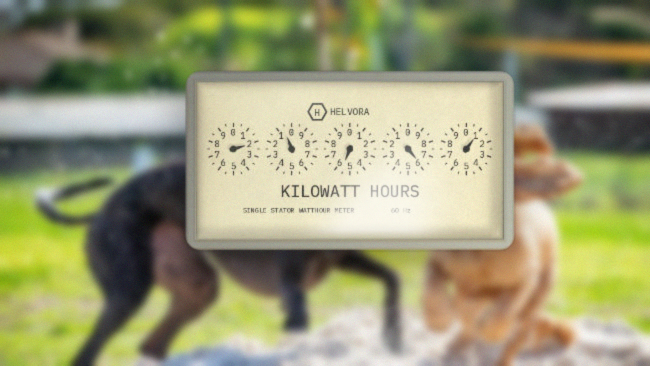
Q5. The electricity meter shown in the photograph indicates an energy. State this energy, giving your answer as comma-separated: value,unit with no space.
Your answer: 20561,kWh
